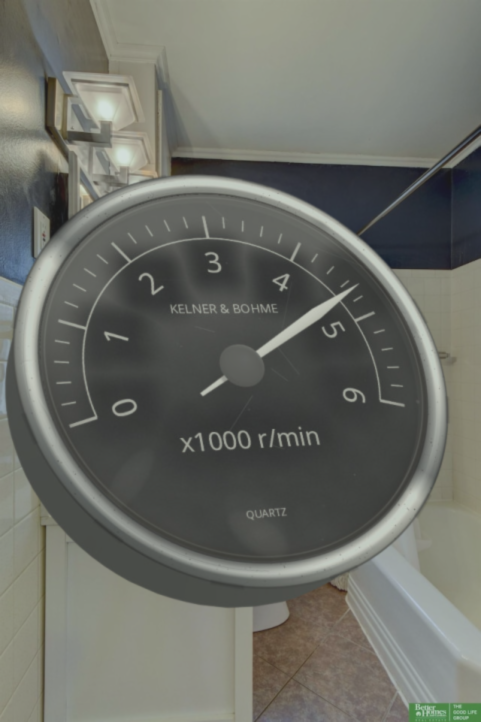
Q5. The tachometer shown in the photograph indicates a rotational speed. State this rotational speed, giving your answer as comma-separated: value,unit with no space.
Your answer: 4700,rpm
